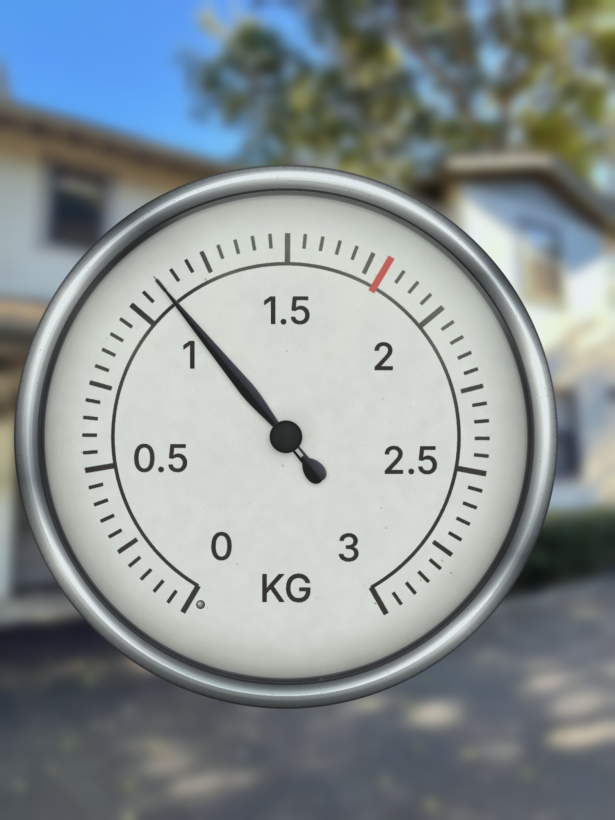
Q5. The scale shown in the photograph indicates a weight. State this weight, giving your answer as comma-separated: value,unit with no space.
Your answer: 1.1,kg
